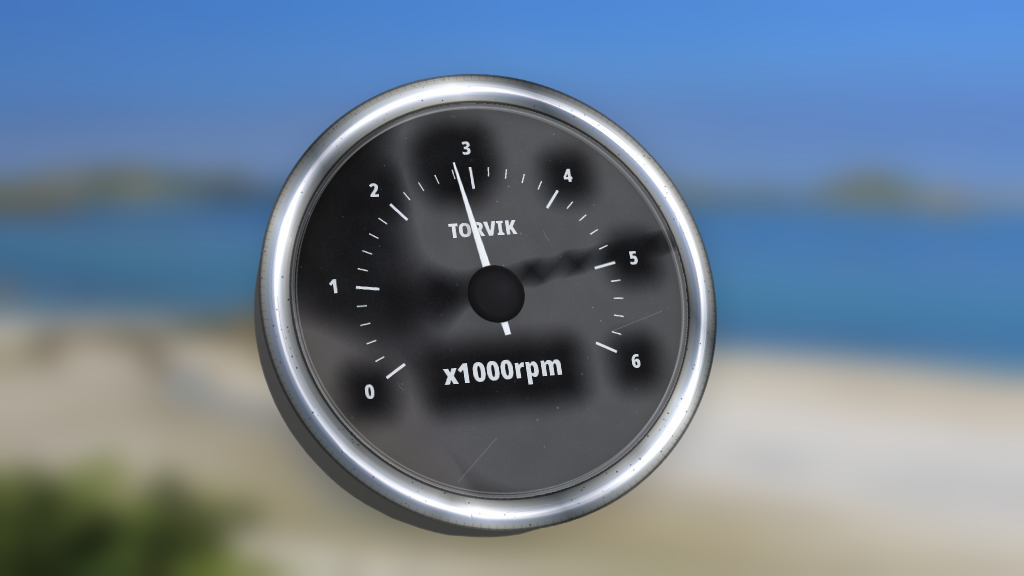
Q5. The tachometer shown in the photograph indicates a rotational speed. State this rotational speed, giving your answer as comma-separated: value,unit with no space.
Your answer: 2800,rpm
